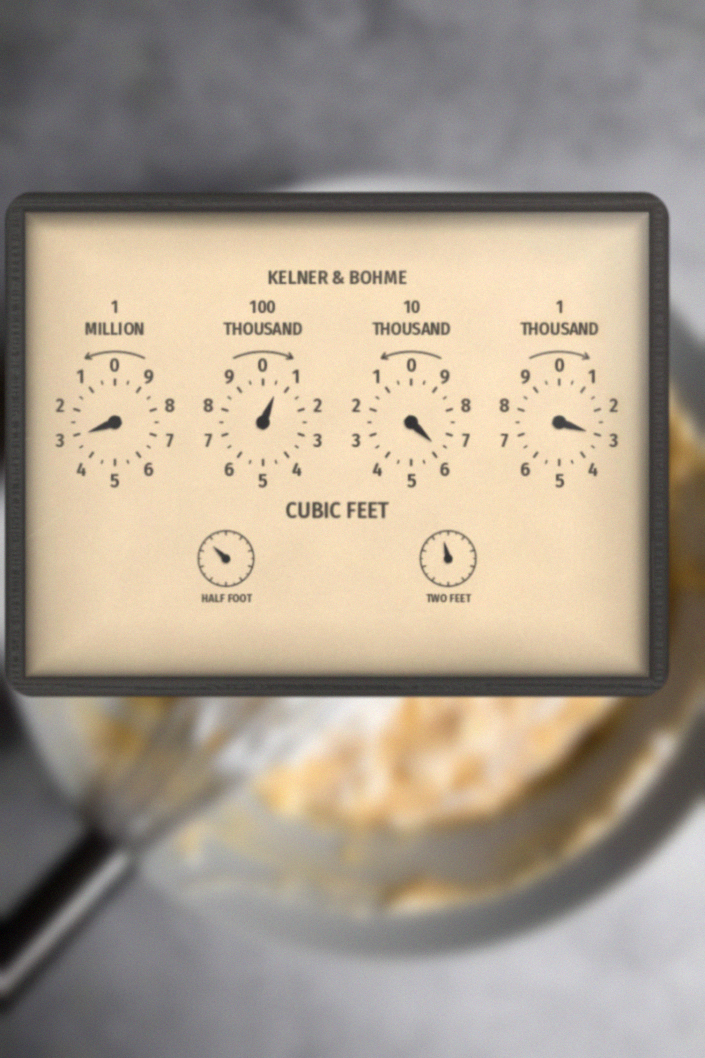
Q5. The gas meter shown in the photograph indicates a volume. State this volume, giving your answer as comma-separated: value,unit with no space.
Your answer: 306300,ft³
